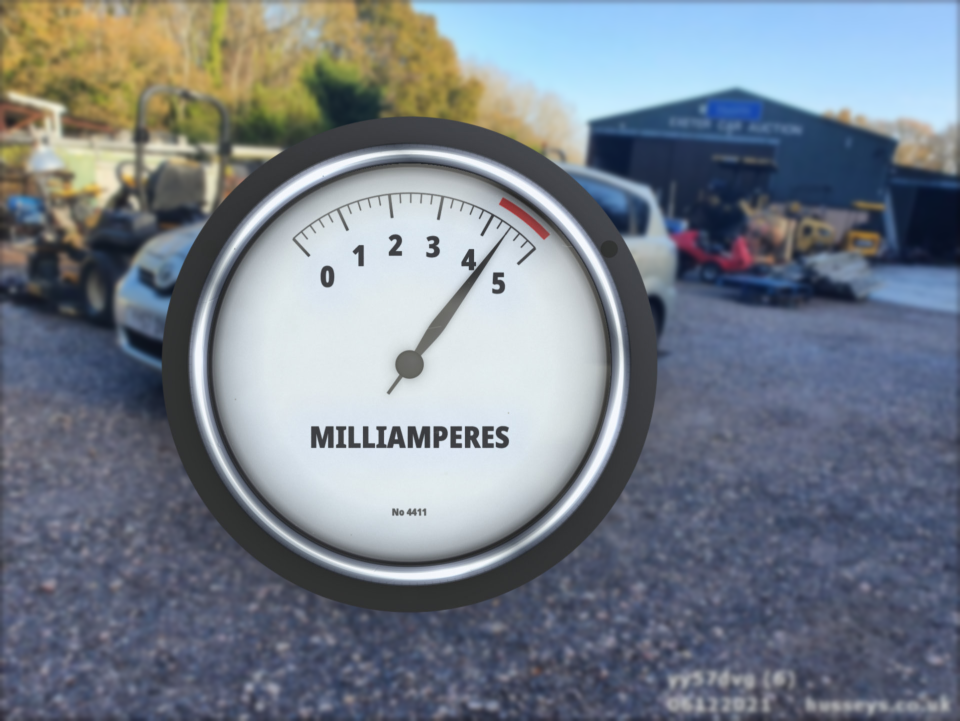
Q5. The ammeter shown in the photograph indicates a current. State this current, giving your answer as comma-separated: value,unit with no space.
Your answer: 4.4,mA
